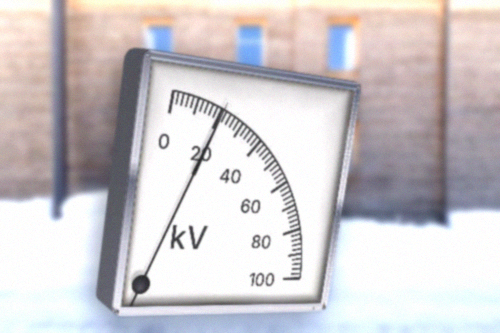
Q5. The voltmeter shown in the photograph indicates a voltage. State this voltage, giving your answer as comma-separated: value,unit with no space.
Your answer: 20,kV
